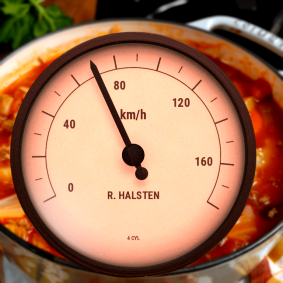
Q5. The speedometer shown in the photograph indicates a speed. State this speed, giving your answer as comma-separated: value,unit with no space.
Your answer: 70,km/h
